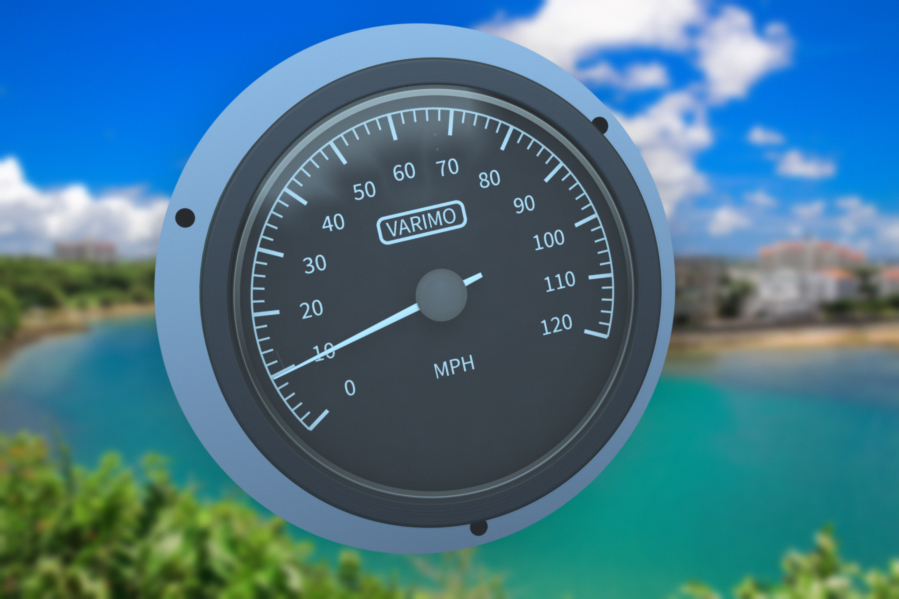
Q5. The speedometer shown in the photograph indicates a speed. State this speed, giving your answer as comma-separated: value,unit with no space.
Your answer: 10,mph
